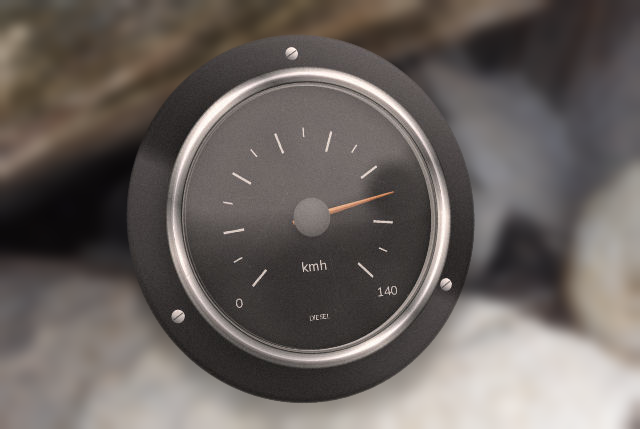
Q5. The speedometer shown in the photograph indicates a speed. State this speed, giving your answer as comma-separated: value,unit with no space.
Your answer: 110,km/h
